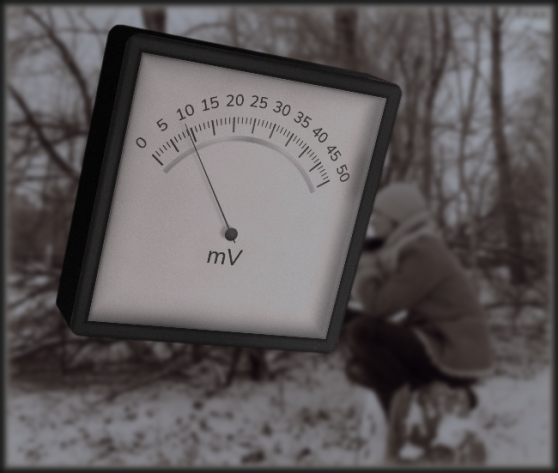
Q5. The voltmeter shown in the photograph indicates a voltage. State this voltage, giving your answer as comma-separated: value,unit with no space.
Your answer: 9,mV
